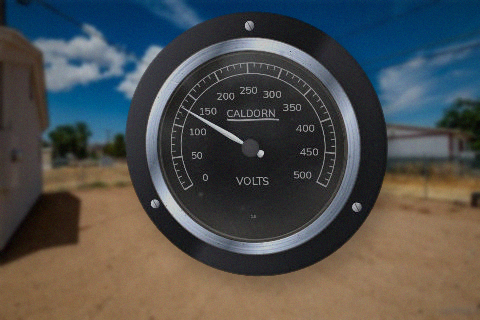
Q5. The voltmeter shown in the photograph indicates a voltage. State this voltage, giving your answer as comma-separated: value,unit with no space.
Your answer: 130,V
